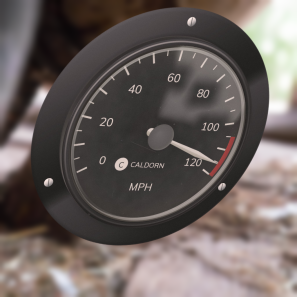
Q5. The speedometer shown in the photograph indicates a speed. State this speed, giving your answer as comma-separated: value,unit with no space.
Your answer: 115,mph
